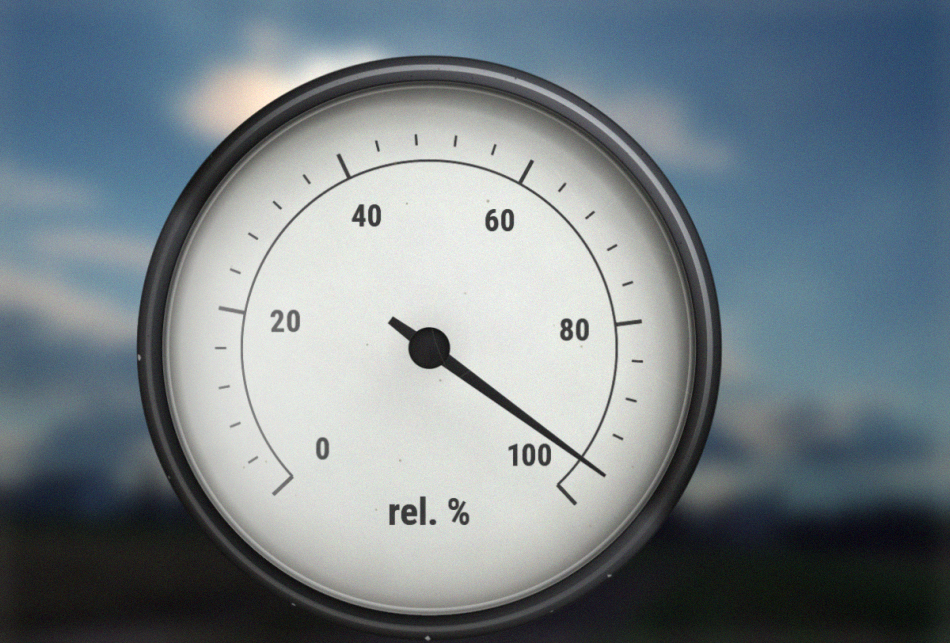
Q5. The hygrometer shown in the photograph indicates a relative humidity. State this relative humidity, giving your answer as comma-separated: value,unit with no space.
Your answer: 96,%
